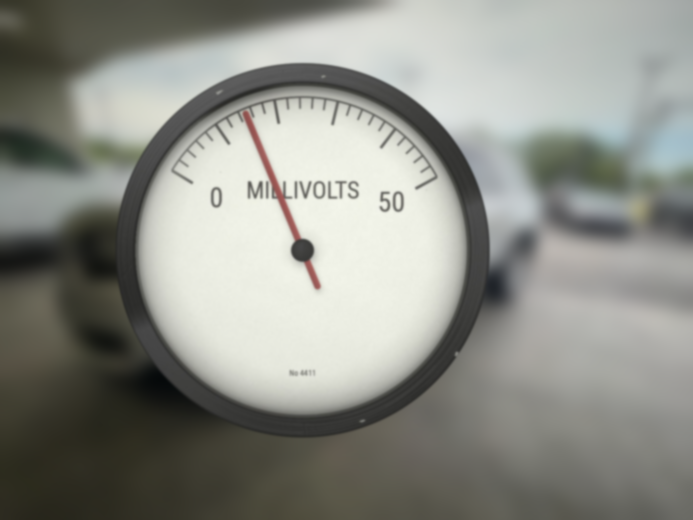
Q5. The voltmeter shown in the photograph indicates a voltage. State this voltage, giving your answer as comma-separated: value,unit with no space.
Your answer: 15,mV
